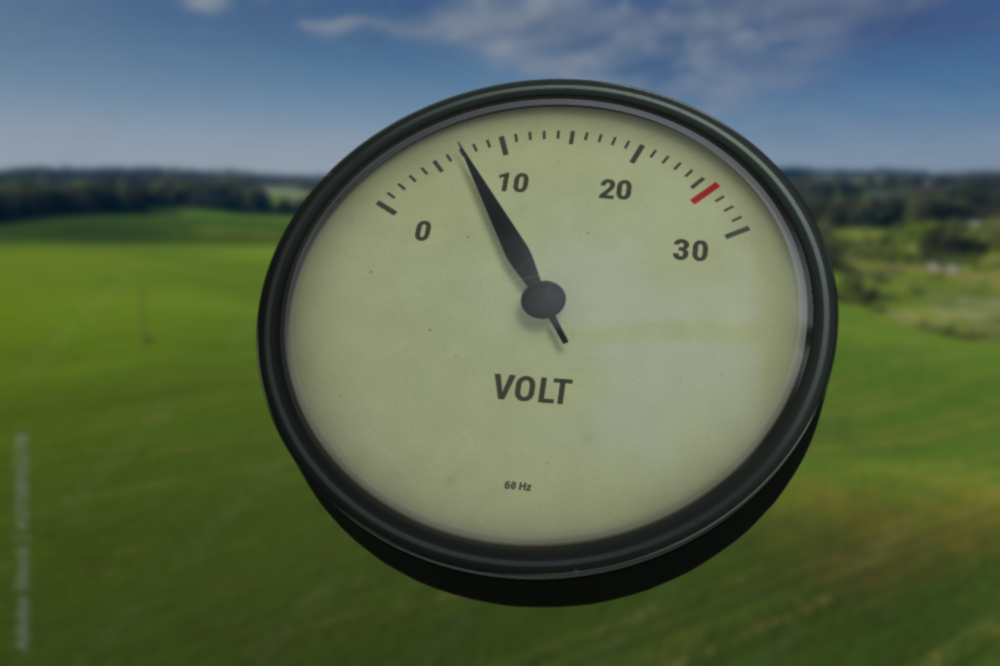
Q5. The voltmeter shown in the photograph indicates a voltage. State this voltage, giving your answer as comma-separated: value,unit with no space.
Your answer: 7,V
